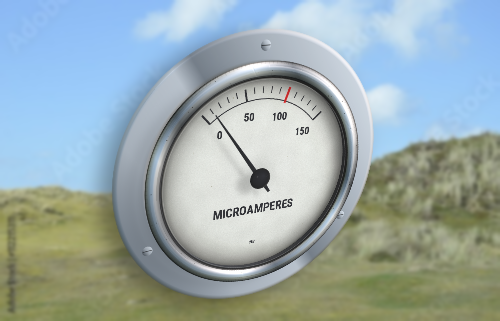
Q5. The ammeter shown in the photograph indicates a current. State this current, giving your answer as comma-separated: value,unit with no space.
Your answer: 10,µA
